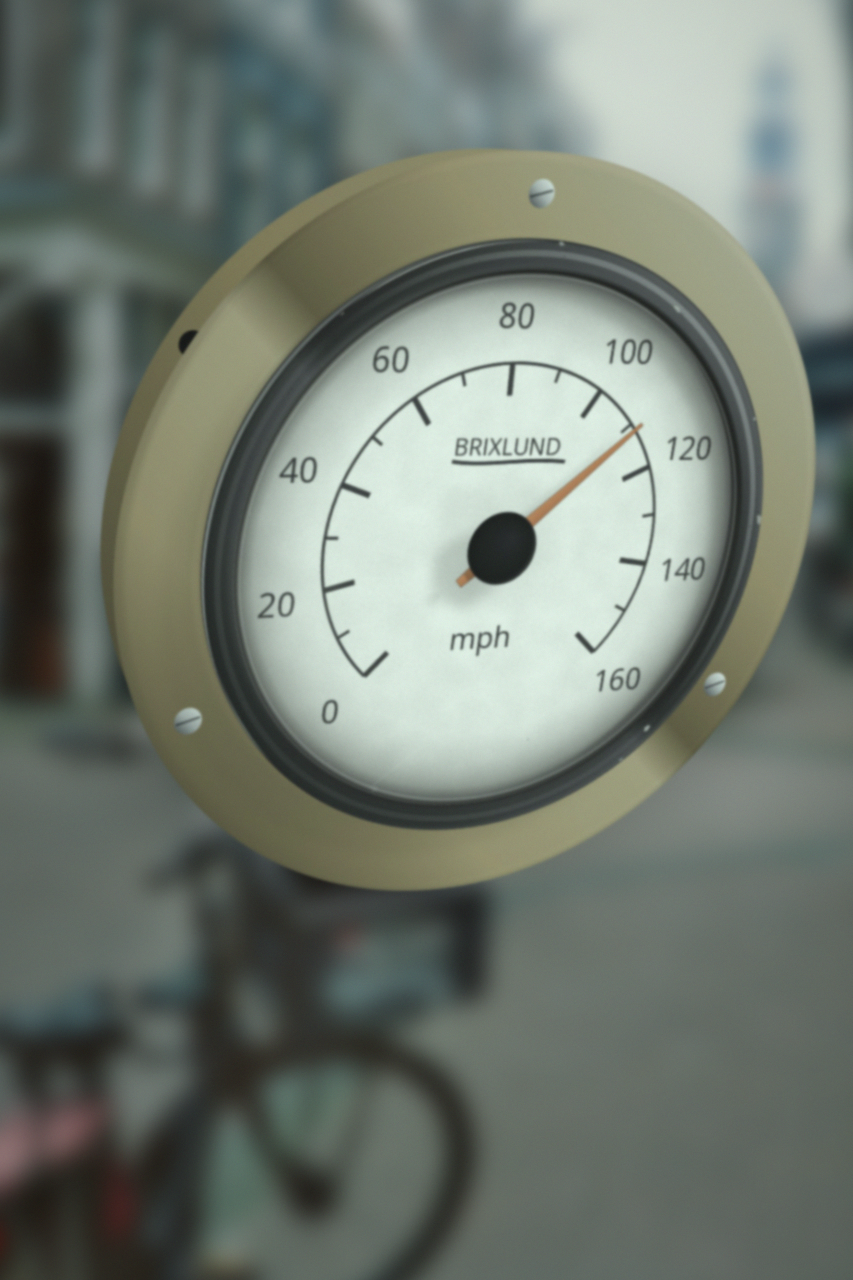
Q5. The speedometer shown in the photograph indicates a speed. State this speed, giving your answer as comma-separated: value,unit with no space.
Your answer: 110,mph
